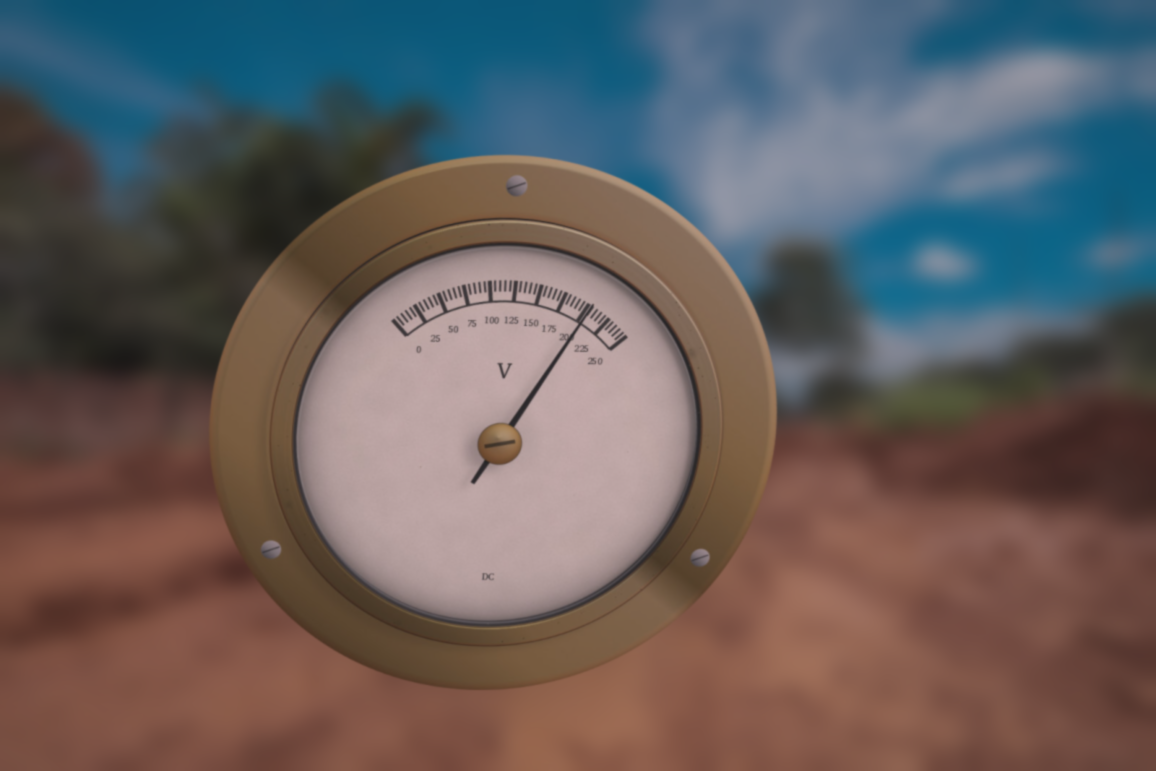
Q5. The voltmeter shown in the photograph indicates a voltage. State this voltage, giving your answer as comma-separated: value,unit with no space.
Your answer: 200,V
